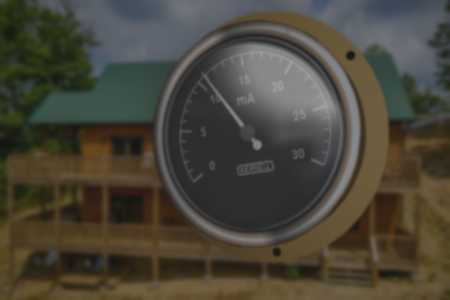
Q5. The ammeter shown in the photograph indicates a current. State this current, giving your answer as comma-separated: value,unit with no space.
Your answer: 11,mA
